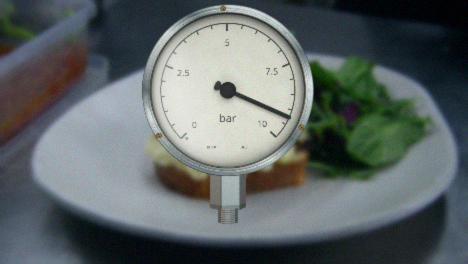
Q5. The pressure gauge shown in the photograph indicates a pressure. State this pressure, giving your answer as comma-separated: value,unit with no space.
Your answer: 9.25,bar
